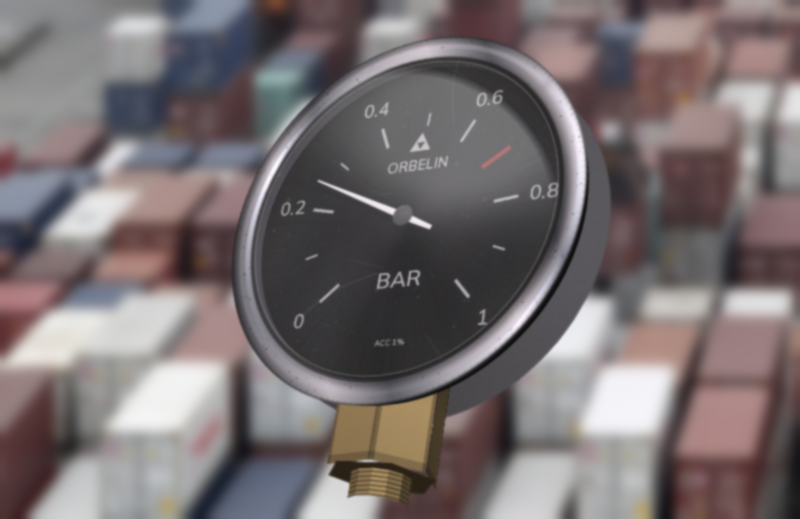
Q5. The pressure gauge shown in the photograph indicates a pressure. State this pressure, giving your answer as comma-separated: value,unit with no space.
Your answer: 0.25,bar
